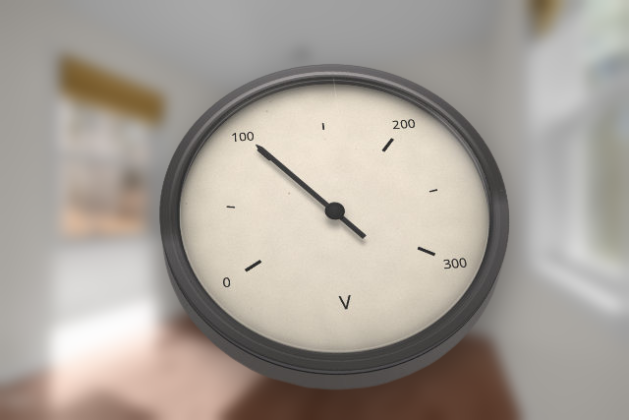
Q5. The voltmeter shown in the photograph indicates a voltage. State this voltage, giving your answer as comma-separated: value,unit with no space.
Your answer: 100,V
